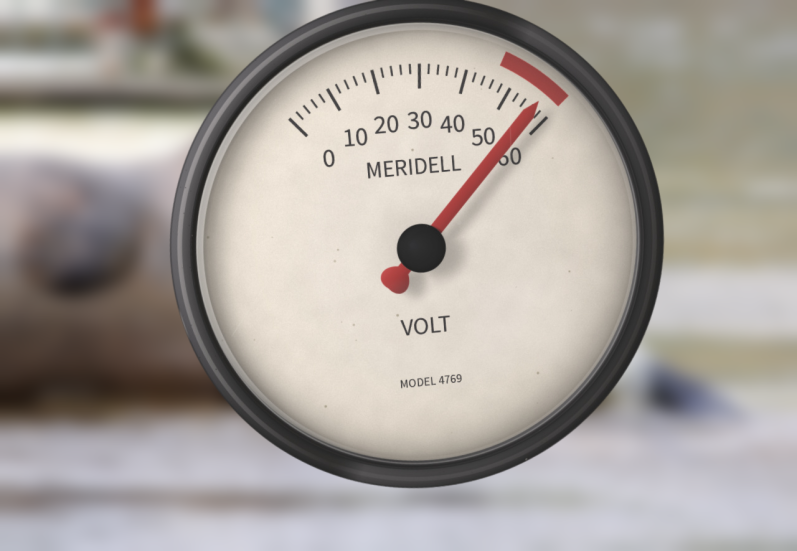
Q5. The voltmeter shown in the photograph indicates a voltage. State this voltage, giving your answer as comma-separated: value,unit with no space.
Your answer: 56,V
